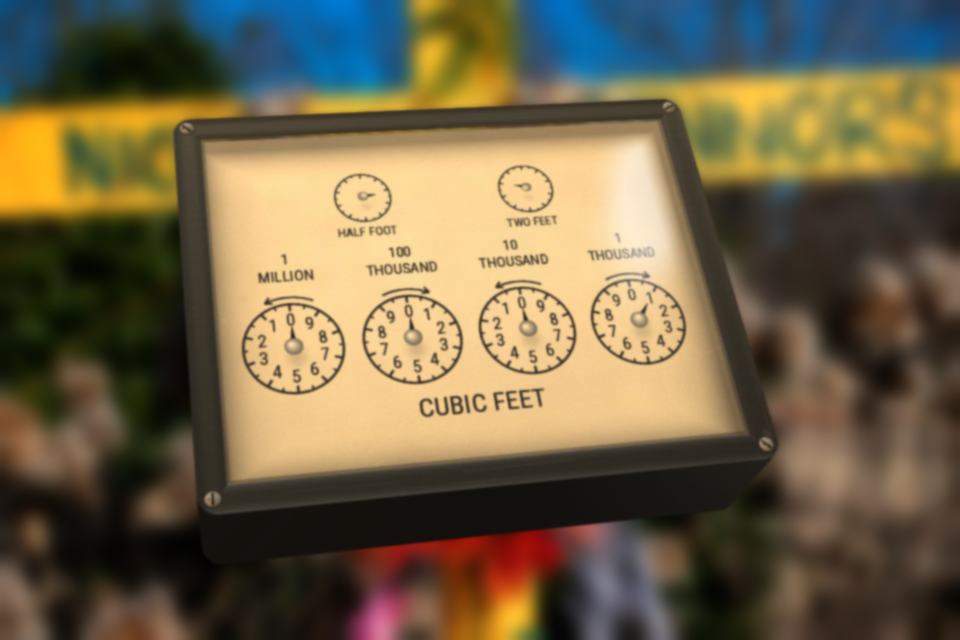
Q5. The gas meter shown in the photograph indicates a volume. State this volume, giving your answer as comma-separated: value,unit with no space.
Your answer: 100,ft³
